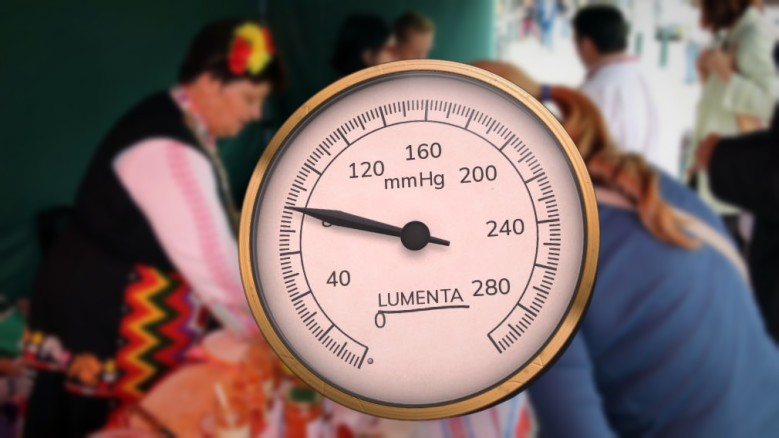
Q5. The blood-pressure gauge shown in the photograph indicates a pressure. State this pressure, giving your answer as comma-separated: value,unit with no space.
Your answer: 80,mmHg
